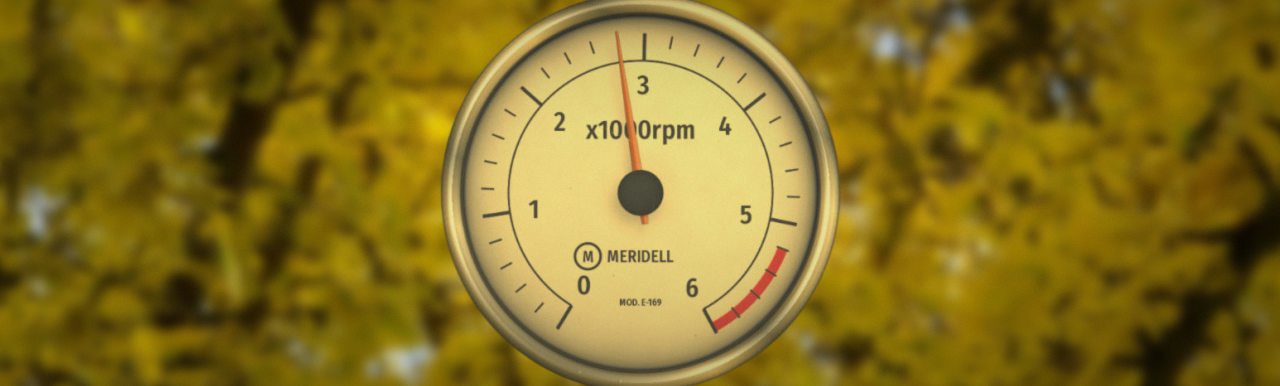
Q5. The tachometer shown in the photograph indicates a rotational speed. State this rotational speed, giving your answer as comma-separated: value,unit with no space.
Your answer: 2800,rpm
